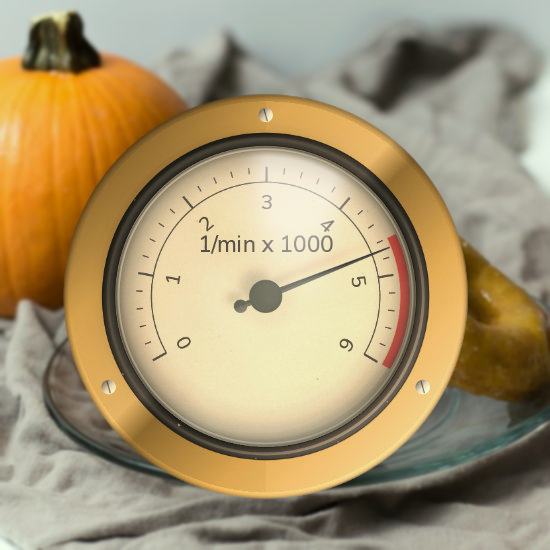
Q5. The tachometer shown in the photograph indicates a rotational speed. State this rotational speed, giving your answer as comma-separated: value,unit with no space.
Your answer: 4700,rpm
